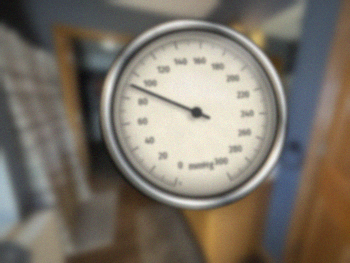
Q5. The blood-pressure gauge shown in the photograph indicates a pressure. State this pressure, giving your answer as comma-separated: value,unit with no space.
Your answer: 90,mmHg
